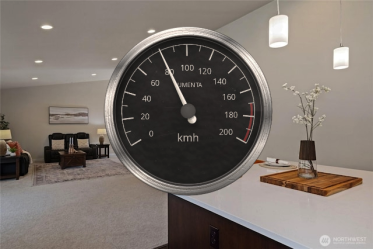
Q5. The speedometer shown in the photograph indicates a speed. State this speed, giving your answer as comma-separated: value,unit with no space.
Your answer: 80,km/h
